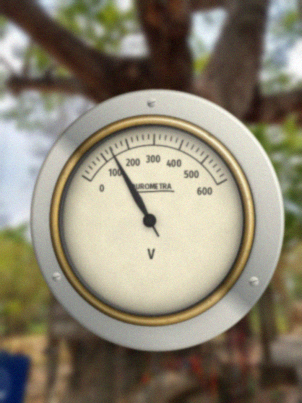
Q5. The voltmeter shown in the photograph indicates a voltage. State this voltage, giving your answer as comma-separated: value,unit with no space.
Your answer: 140,V
